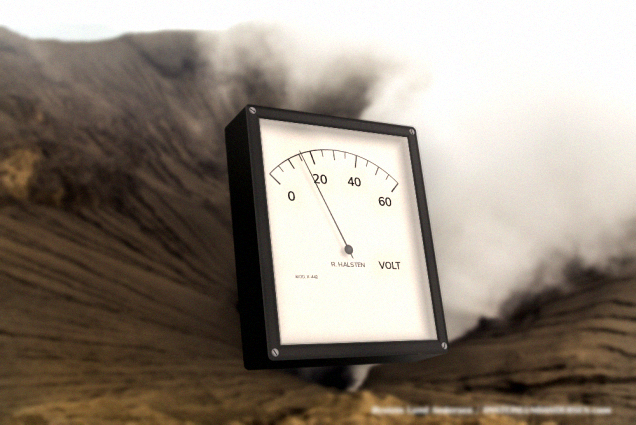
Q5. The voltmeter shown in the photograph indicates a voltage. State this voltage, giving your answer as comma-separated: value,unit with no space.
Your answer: 15,V
